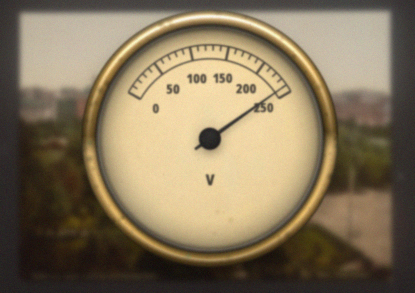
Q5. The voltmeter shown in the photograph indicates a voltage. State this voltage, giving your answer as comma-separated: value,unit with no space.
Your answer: 240,V
